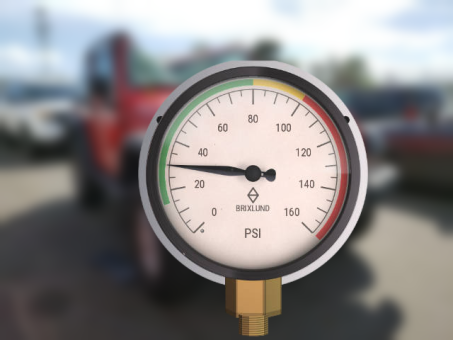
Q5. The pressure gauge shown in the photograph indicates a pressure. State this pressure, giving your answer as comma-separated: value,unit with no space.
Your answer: 30,psi
